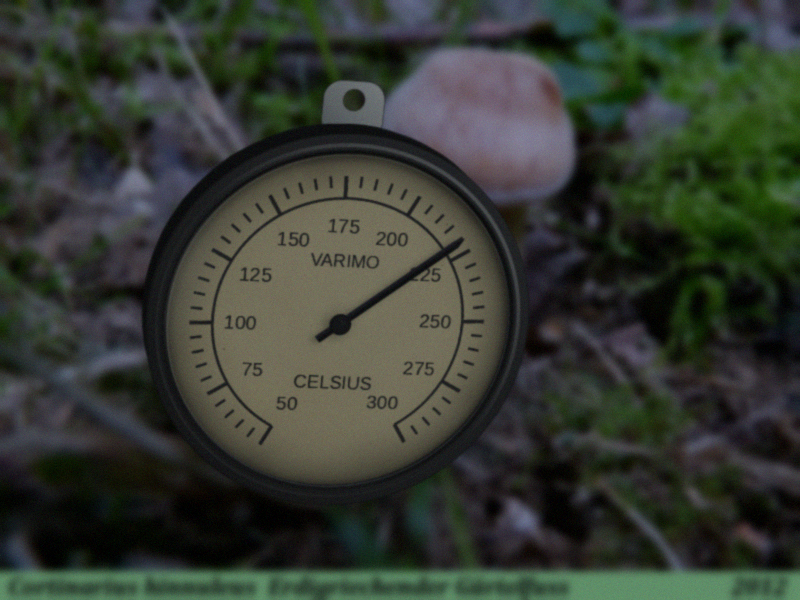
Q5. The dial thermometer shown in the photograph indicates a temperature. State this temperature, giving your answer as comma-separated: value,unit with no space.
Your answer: 220,°C
